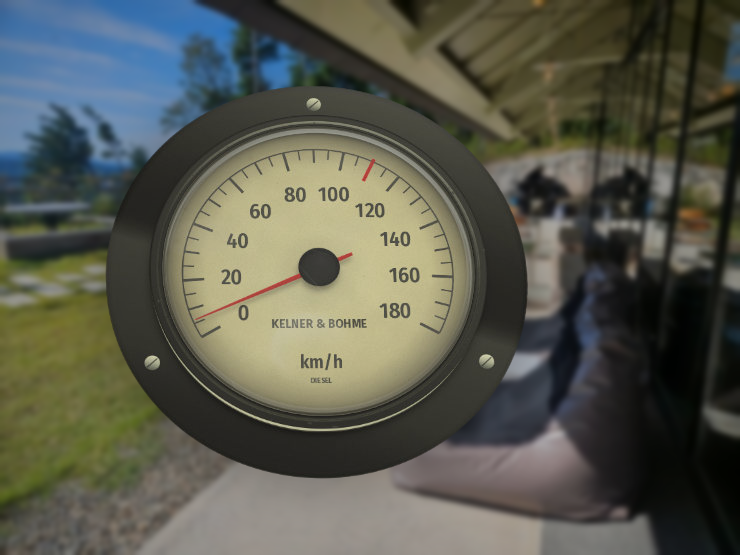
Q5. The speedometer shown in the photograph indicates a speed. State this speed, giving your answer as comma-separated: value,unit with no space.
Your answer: 5,km/h
